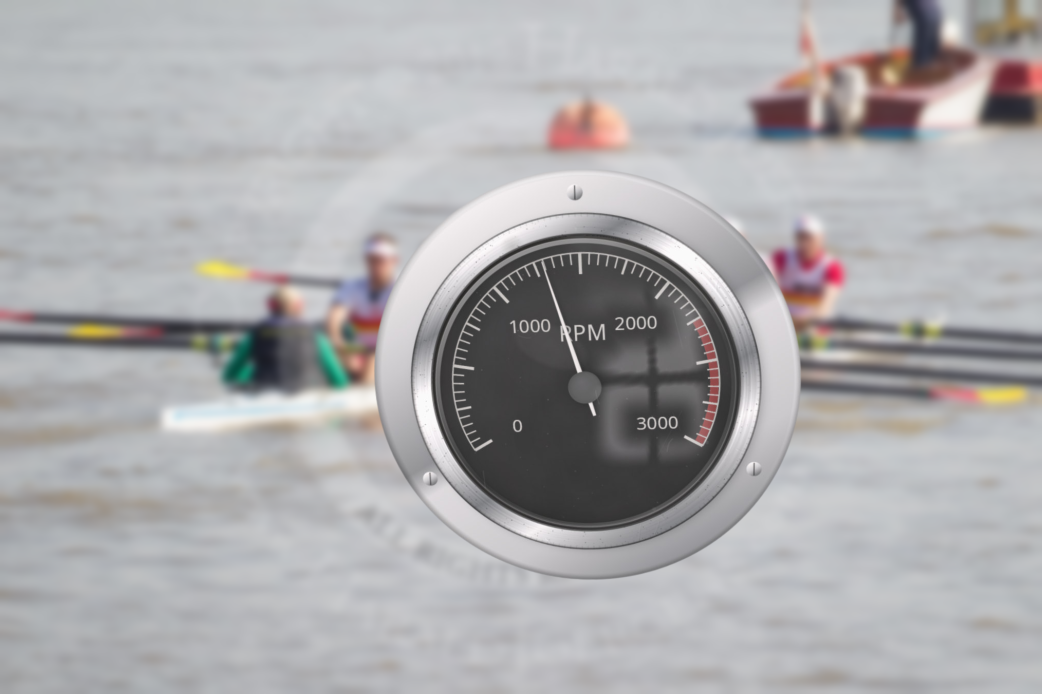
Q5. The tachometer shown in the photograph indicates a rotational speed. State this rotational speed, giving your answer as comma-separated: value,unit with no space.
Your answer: 1300,rpm
